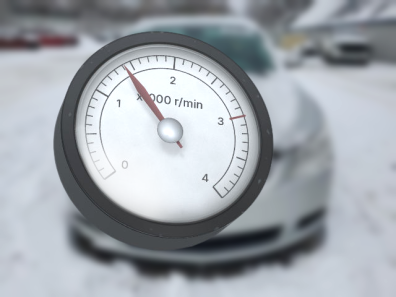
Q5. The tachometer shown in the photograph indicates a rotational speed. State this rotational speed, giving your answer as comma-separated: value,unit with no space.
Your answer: 1400,rpm
